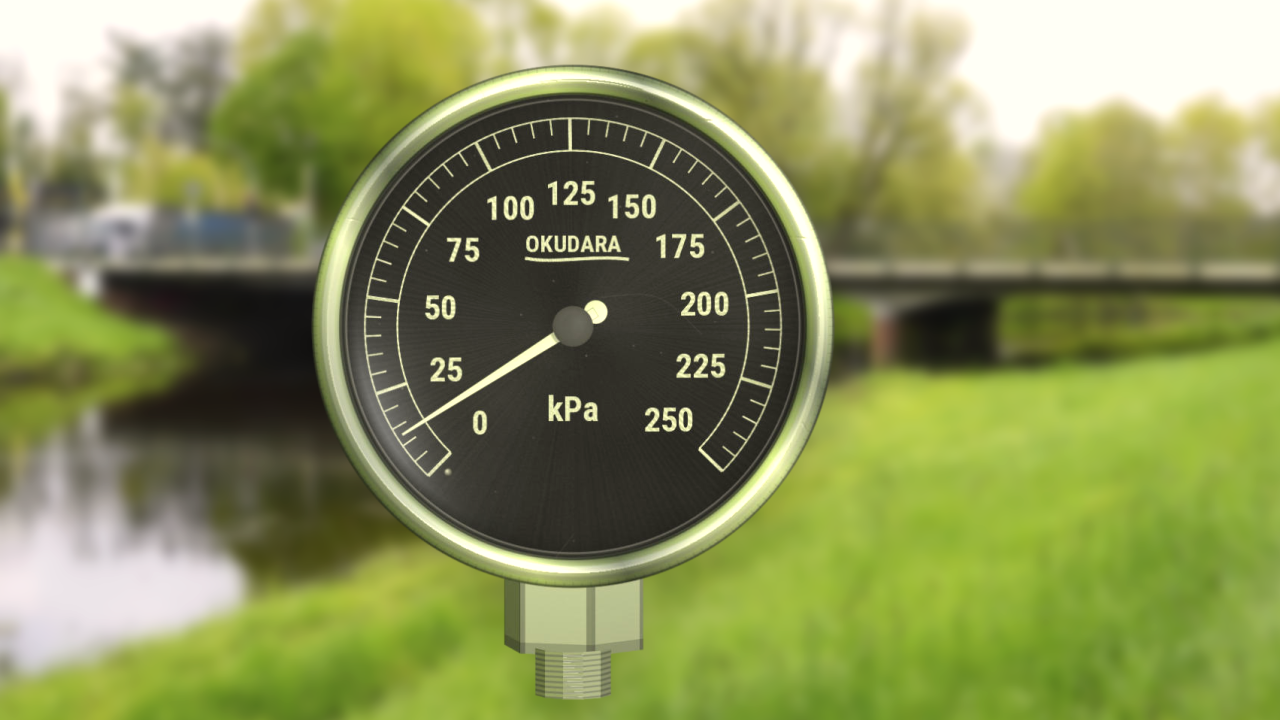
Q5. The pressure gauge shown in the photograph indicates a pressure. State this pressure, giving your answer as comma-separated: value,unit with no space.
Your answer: 12.5,kPa
